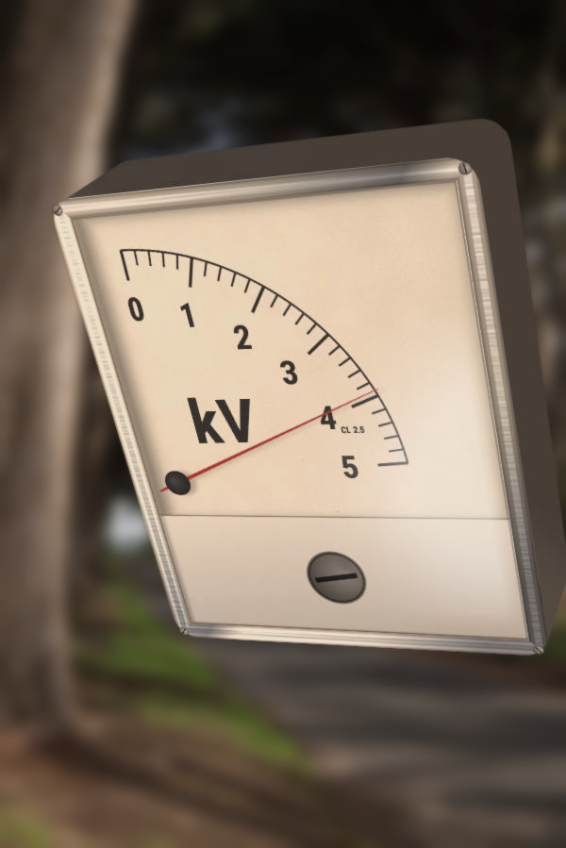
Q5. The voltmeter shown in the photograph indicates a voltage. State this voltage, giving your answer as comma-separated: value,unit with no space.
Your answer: 3.9,kV
